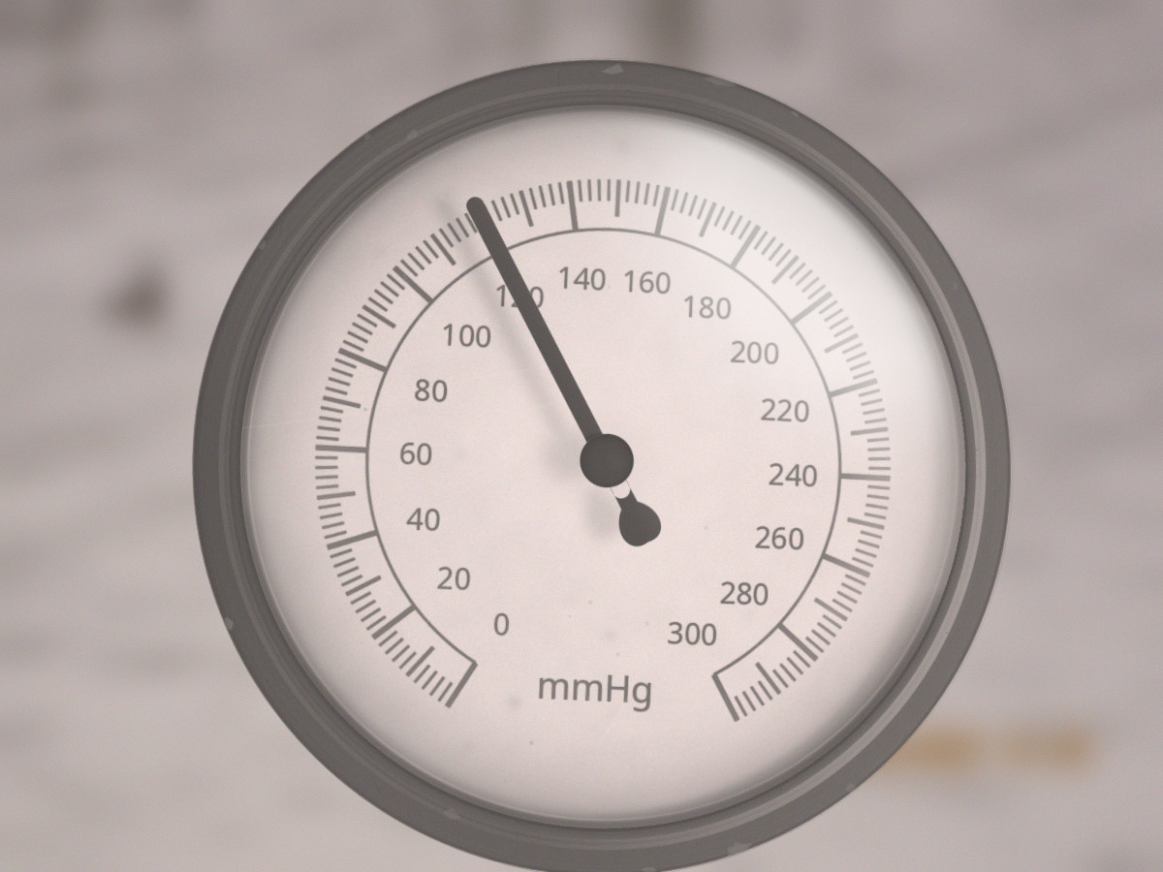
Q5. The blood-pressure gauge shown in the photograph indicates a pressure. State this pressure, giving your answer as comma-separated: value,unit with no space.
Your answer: 120,mmHg
